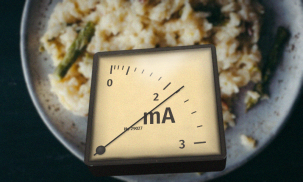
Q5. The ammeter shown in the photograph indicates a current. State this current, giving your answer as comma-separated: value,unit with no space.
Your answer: 2.2,mA
